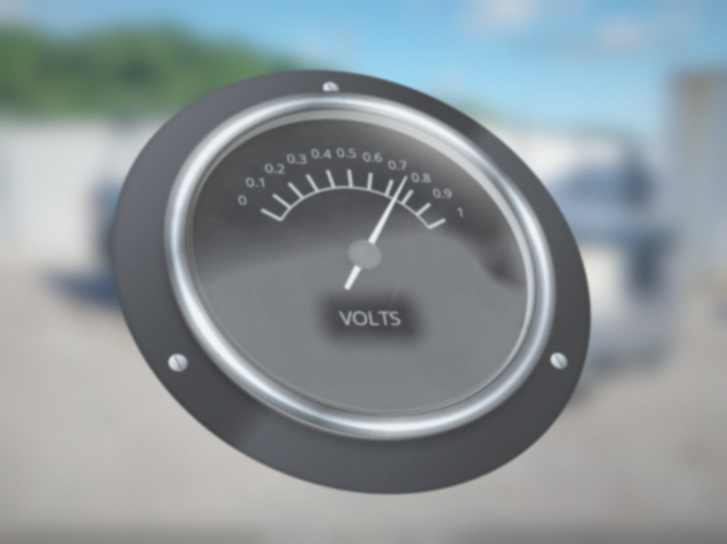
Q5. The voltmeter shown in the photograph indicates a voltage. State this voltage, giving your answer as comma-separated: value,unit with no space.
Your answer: 0.75,V
